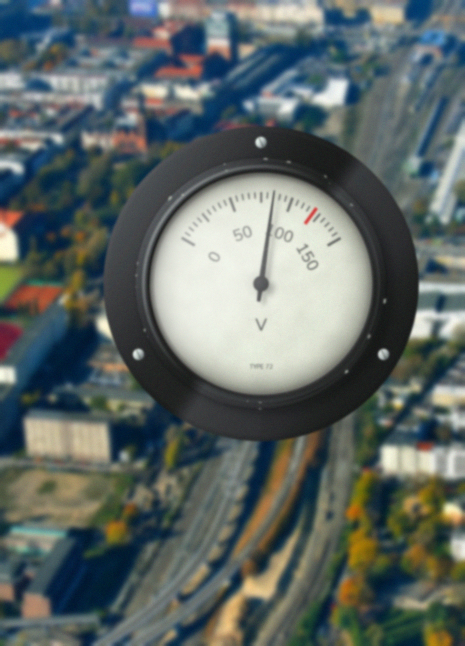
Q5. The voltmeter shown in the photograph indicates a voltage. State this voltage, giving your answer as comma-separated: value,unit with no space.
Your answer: 85,V
